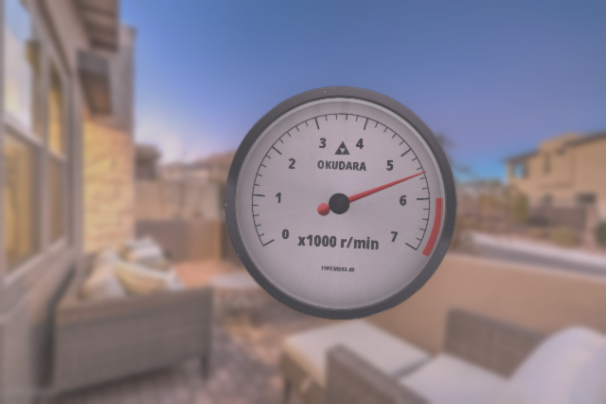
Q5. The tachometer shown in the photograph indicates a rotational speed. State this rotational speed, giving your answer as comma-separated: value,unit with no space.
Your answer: 5500,rpm
